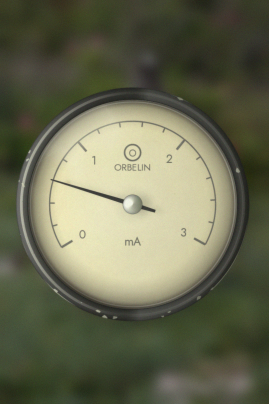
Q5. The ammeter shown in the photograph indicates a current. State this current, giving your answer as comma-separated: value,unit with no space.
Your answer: 0.6,mA
